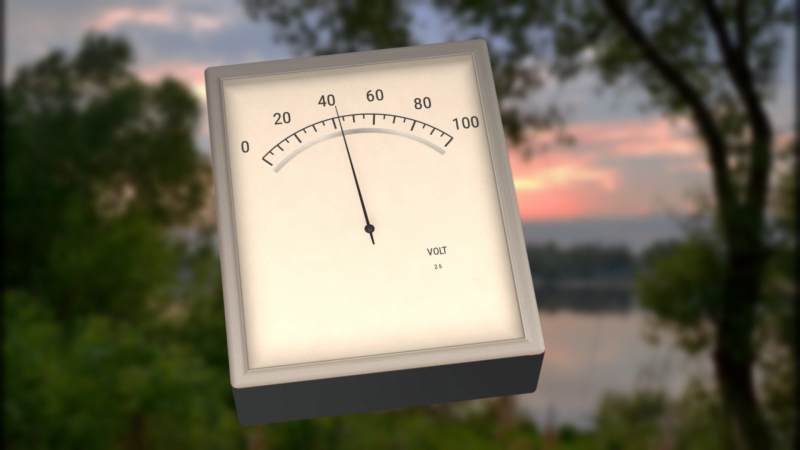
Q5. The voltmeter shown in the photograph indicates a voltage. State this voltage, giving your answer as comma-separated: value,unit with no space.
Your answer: 42.5,V
